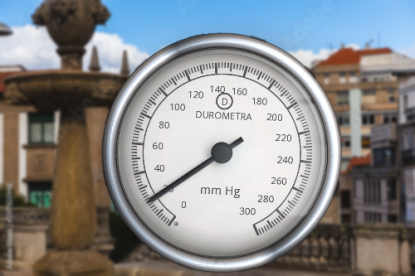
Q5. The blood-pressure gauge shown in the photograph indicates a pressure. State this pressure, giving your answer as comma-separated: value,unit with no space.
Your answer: 20,mmHg
